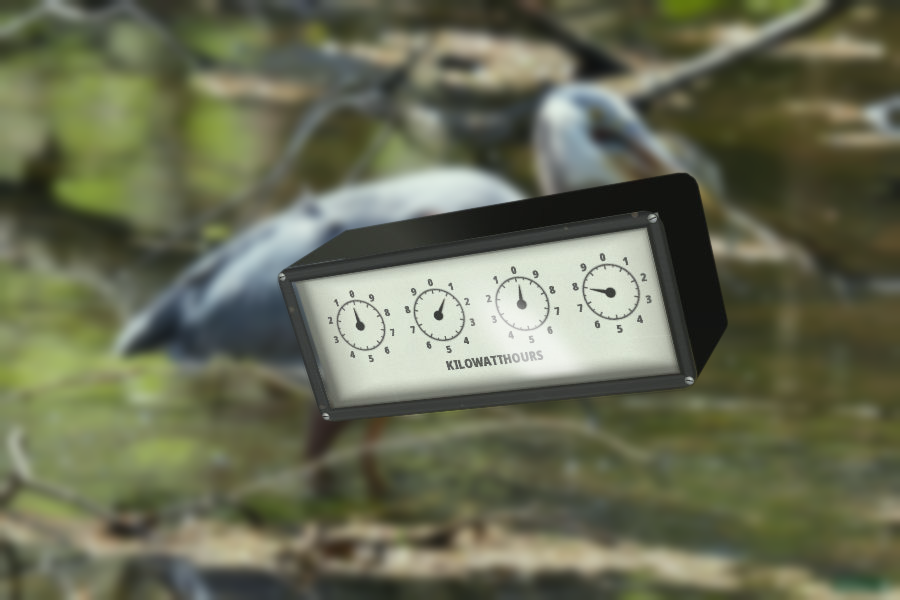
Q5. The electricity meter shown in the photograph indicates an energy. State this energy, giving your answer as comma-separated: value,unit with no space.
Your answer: 98,kWh
